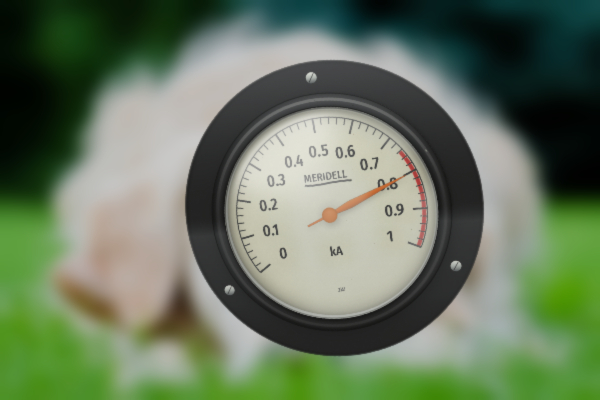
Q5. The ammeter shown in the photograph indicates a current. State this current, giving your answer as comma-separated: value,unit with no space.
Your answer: 0.8,kA
